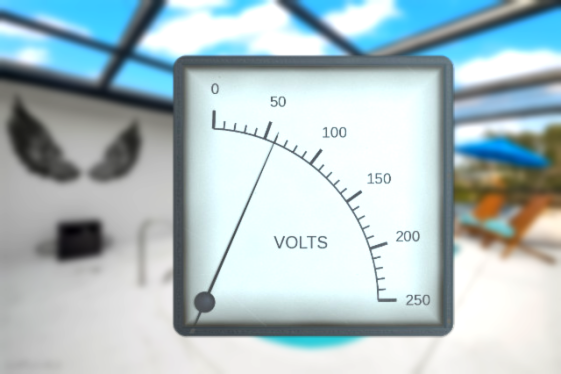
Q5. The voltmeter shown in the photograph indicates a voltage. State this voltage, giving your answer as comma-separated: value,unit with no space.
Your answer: 60,V
